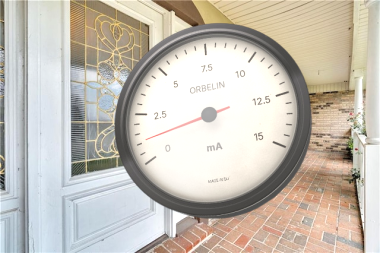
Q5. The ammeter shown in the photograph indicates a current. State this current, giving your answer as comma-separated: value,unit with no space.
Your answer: 1,mA
